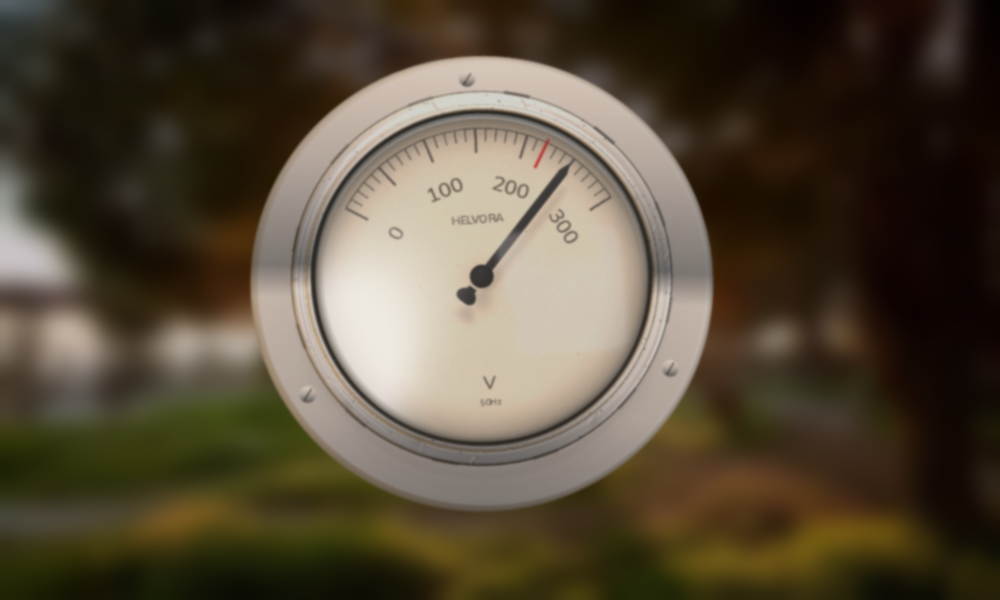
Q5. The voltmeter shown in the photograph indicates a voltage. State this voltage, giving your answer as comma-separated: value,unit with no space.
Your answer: 250,V
